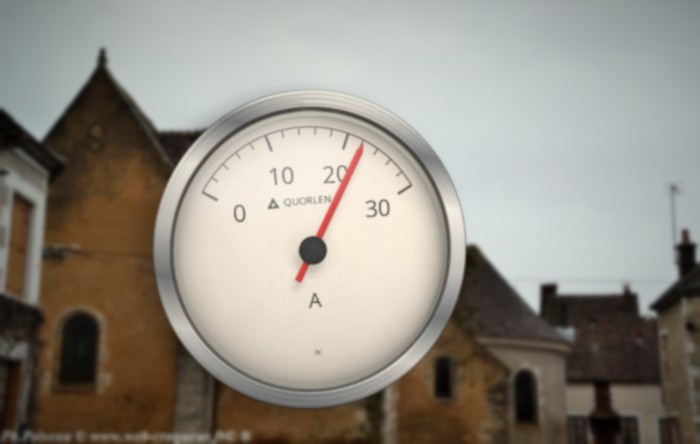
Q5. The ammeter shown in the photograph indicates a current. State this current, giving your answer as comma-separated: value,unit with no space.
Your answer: 22,A
